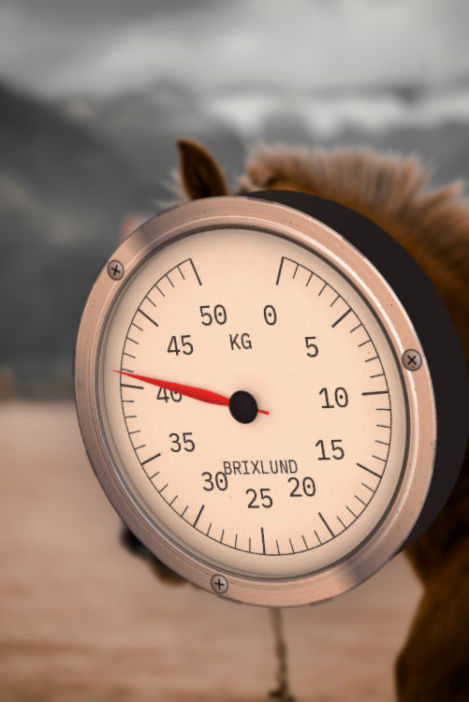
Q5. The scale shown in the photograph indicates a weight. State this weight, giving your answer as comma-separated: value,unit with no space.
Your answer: 41,kg
